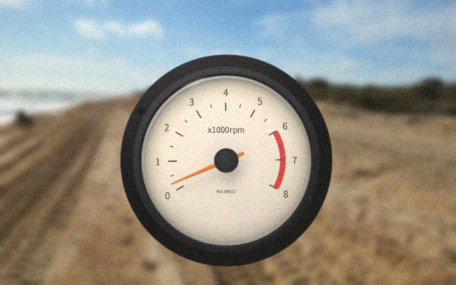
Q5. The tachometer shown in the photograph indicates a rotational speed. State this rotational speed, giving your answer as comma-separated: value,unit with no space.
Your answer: 250,rpm
